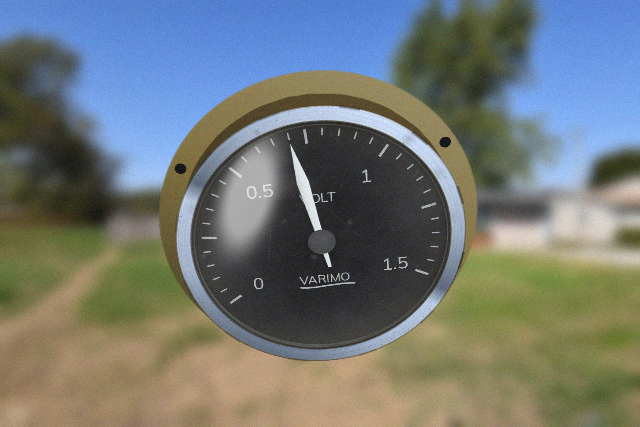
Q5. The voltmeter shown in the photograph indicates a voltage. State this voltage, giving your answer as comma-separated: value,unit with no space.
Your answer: 0.7,V
